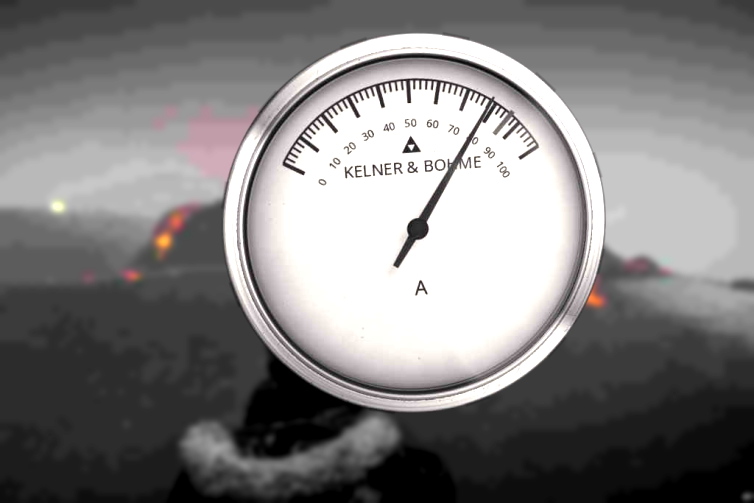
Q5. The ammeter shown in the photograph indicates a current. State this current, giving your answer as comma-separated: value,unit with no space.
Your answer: 78,A
